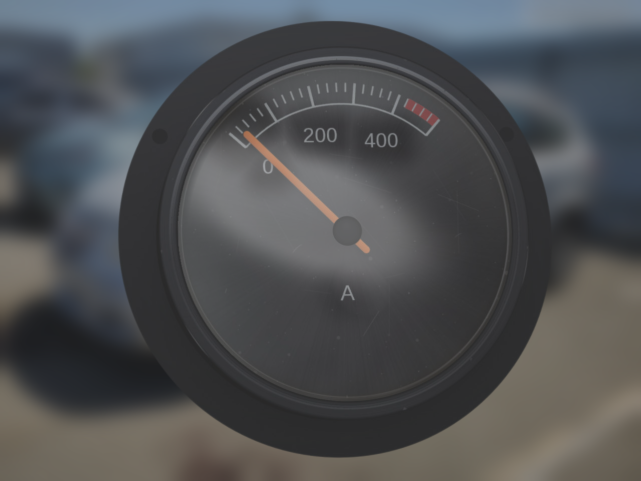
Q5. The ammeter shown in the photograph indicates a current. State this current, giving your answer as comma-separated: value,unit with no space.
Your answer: 20,A
